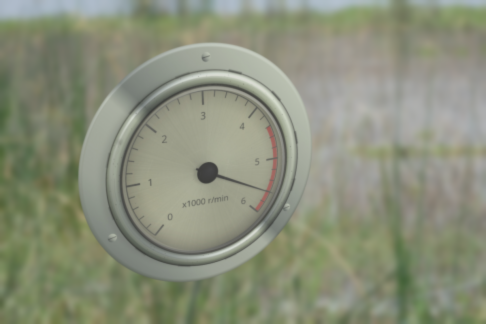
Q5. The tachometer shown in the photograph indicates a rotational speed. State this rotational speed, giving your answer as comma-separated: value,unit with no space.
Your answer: 5600,rpm
